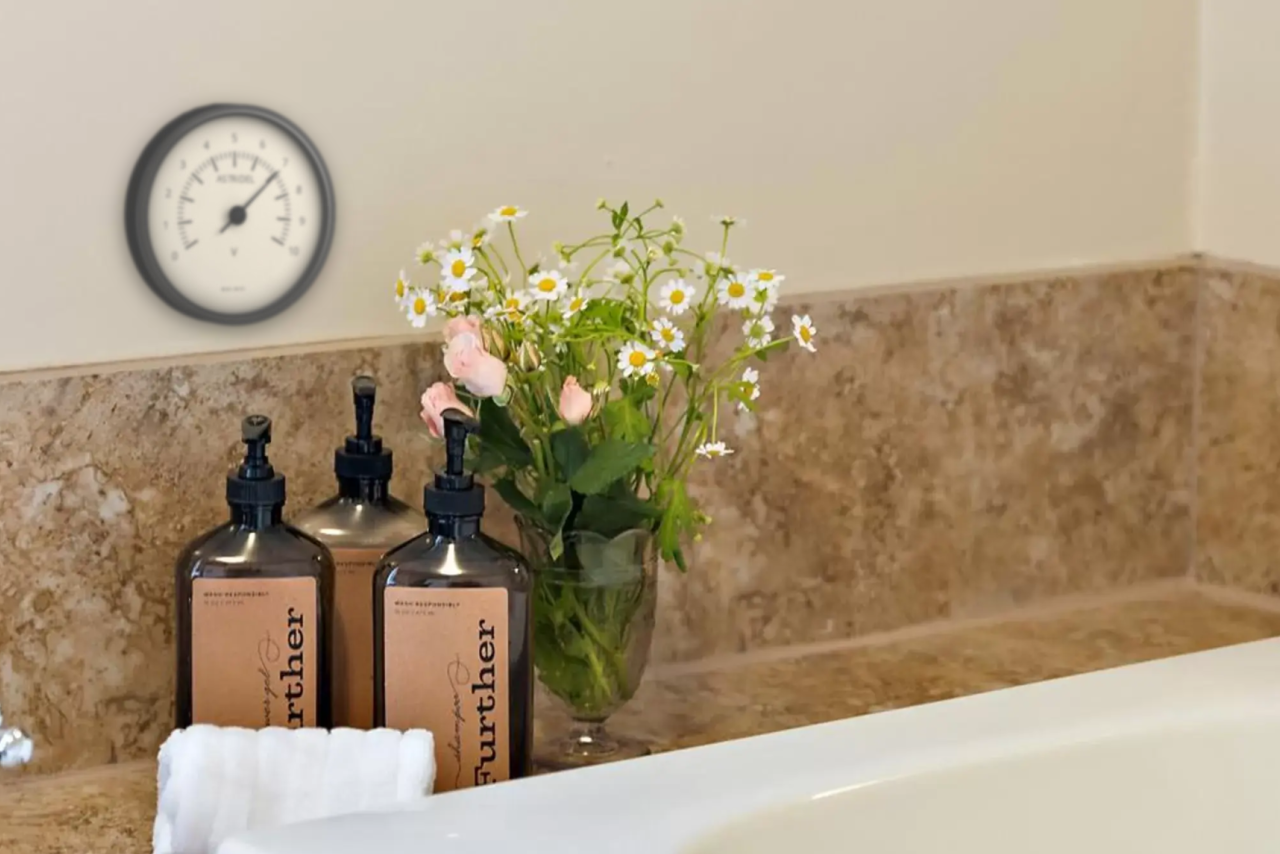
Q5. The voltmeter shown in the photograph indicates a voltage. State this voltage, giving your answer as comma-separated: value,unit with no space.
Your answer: 7,V
